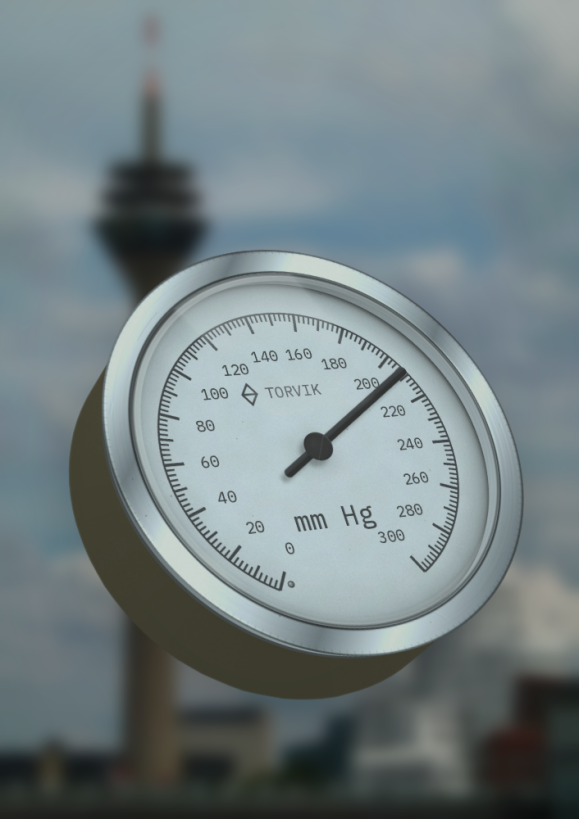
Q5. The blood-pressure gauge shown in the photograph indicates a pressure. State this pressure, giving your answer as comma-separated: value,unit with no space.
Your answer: 208,mmHg
